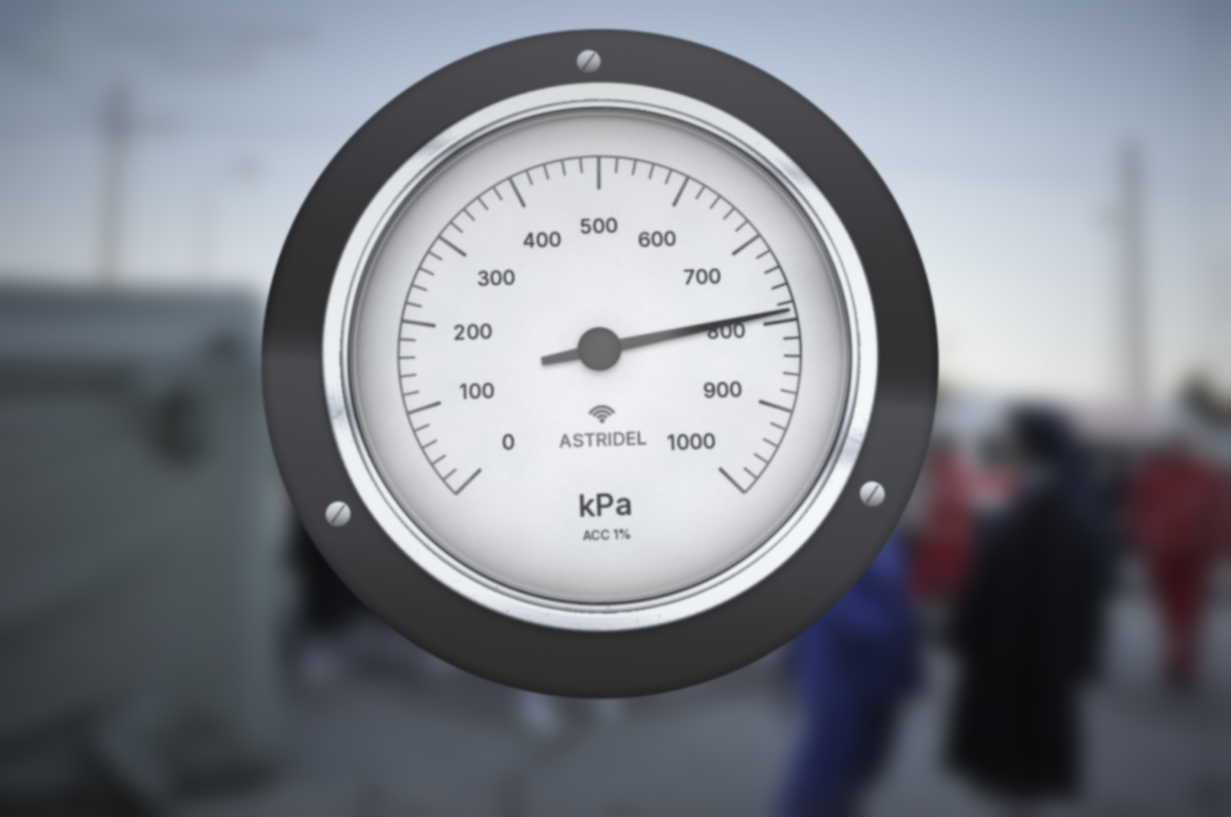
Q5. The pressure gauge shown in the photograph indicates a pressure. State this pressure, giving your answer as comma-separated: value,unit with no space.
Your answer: 790,kPa
